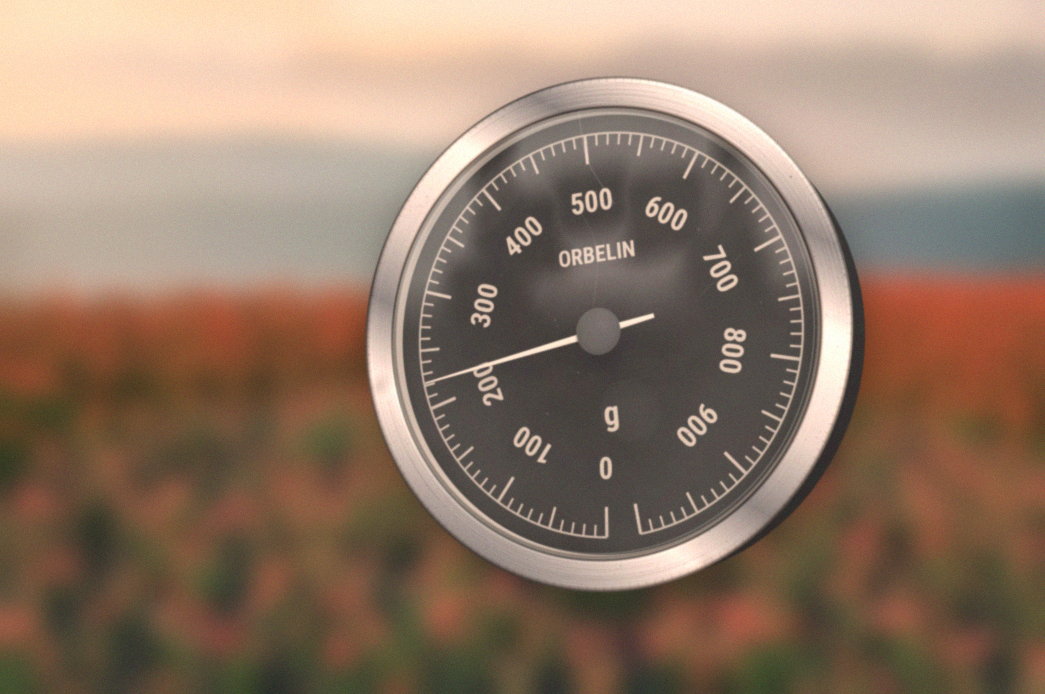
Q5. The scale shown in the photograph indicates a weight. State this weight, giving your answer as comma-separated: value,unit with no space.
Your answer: 220,g
